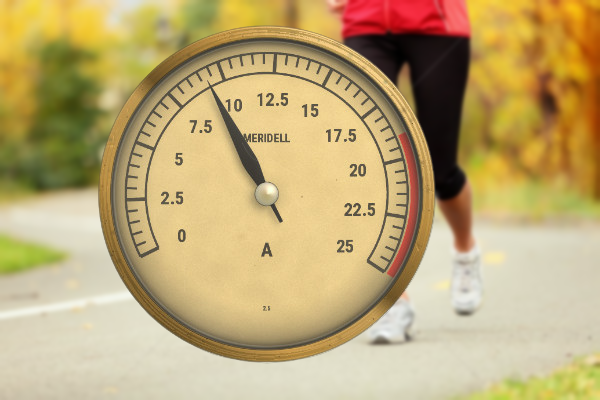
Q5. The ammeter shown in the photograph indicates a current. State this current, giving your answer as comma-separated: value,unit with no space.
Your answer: 9.25,A
